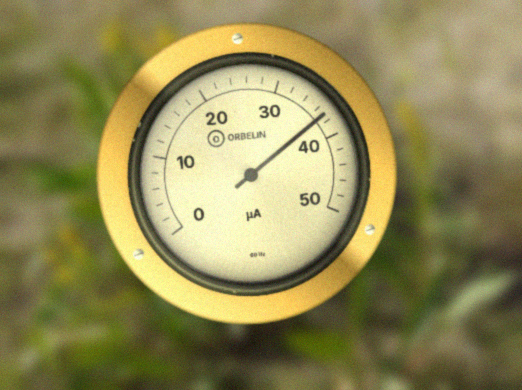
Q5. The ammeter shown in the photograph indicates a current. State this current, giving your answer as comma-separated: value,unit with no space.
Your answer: 37,µA
